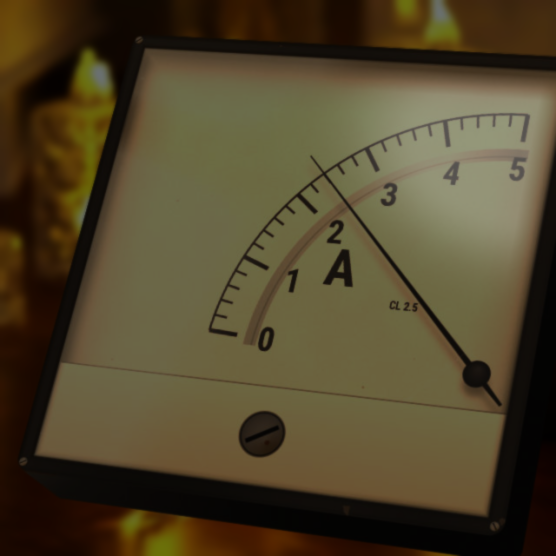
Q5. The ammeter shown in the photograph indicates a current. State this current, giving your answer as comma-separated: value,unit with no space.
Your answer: 2.4,A
